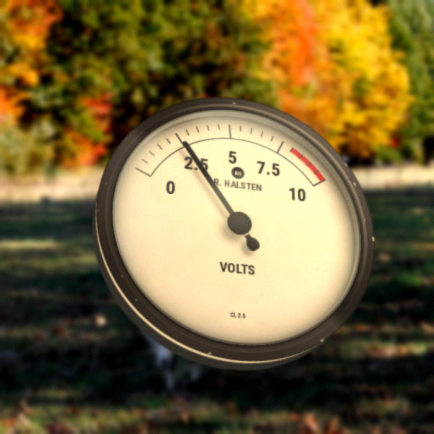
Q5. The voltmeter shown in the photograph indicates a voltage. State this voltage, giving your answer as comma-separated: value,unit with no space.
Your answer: 2.5,V
